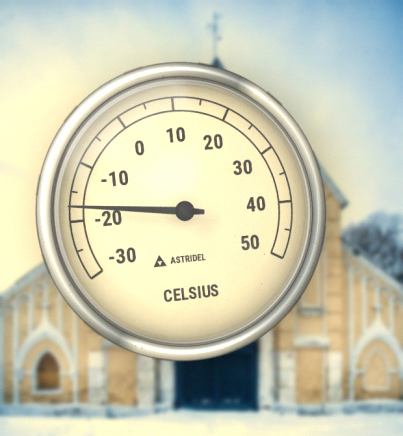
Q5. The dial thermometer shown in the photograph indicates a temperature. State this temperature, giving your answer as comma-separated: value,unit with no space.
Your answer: -17.5,°C
